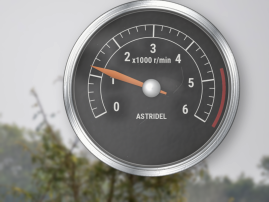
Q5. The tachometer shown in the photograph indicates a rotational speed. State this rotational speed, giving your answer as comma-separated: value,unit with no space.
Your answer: 1200,rpm
